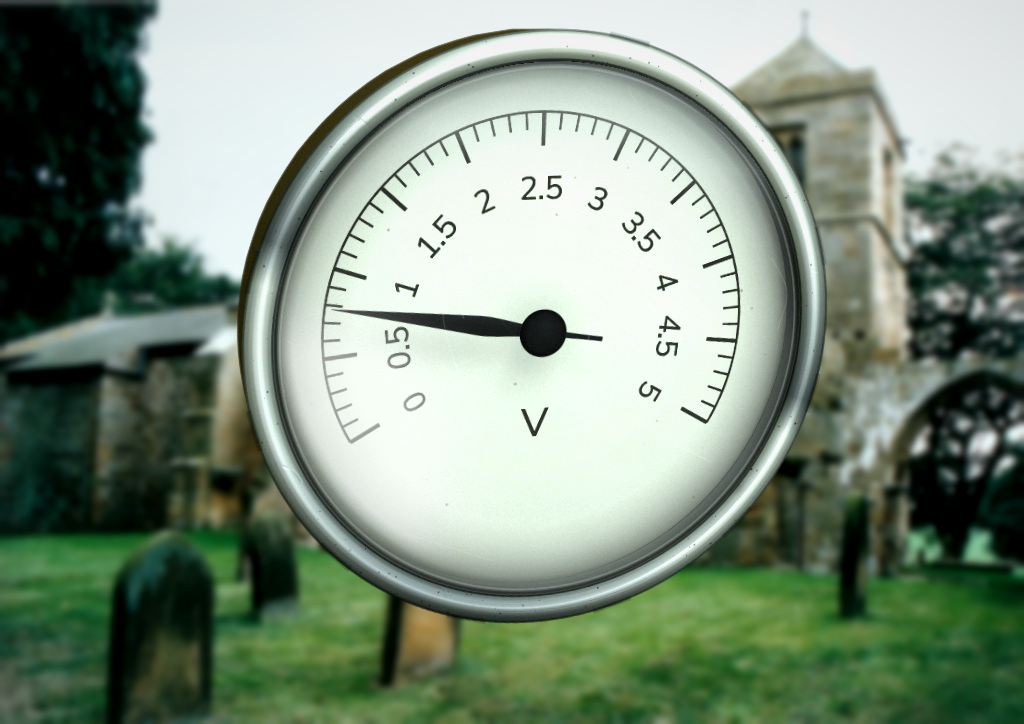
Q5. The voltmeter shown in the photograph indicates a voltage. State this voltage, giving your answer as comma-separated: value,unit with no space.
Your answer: 0.8,V
